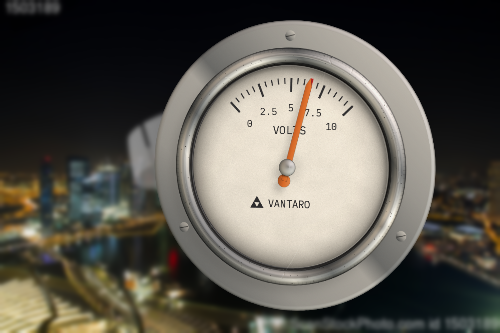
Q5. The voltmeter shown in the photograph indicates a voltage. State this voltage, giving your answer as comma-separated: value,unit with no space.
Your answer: 6.5,V
